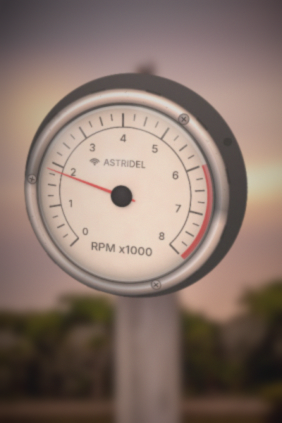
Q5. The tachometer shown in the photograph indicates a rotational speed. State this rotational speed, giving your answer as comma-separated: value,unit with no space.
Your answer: 1875,rpm
